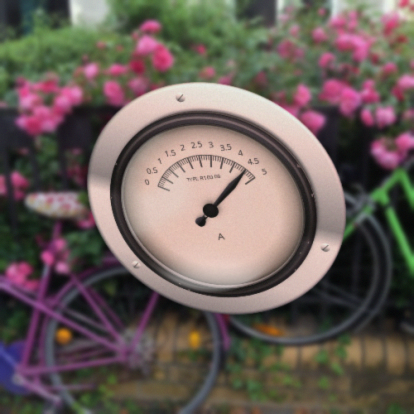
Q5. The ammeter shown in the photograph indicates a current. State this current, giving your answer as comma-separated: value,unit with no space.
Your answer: 4.5,A
